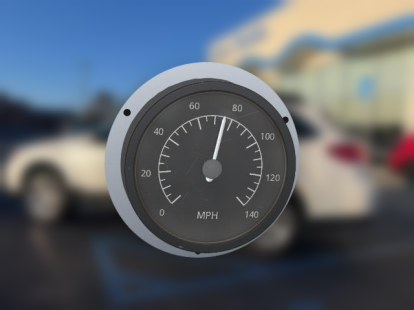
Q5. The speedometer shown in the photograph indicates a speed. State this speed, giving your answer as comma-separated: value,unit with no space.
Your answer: 75,mph
